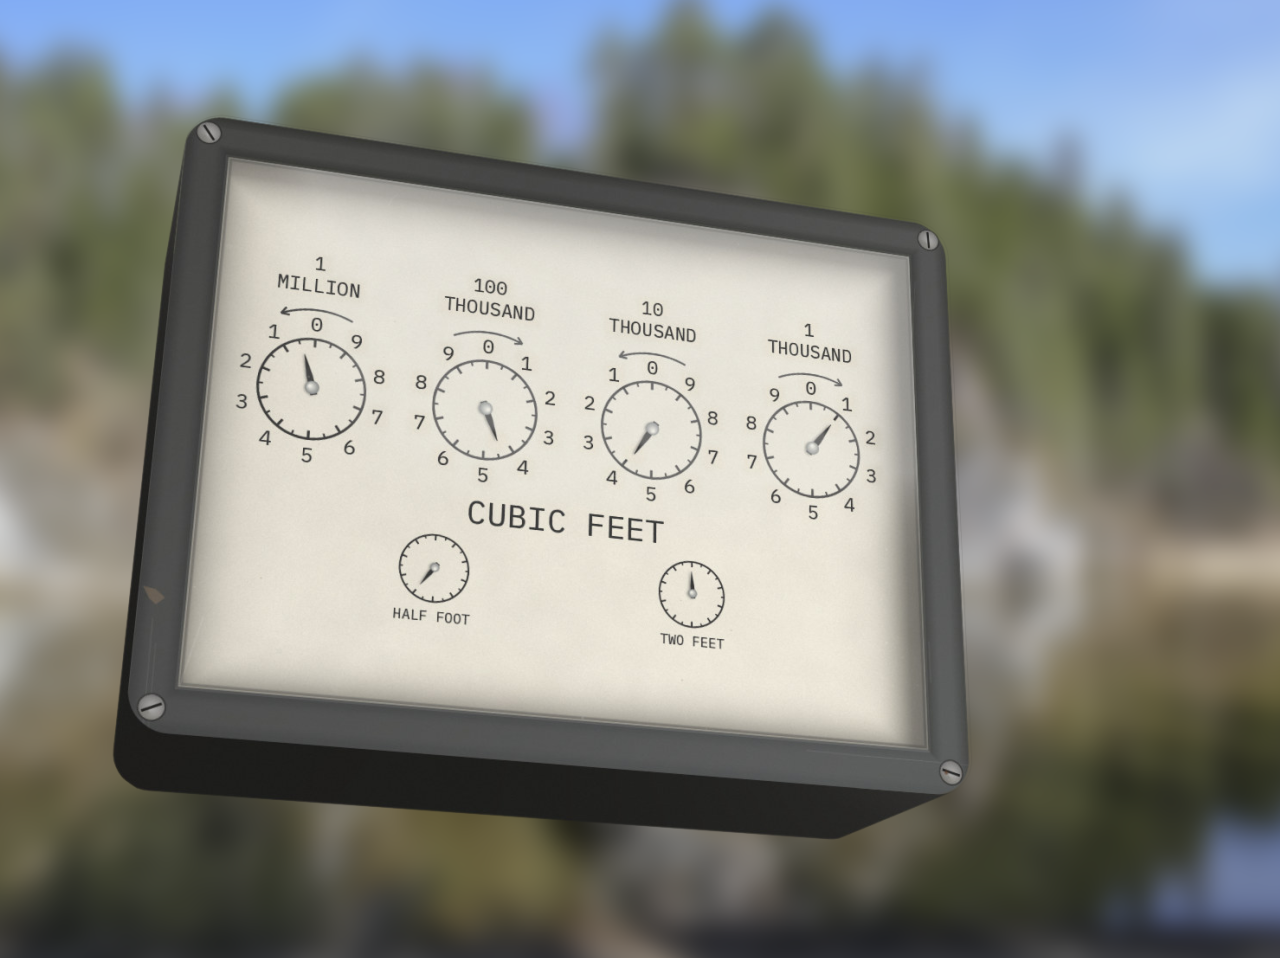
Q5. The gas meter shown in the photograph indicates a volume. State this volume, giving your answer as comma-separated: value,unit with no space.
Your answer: 44100,ft³
